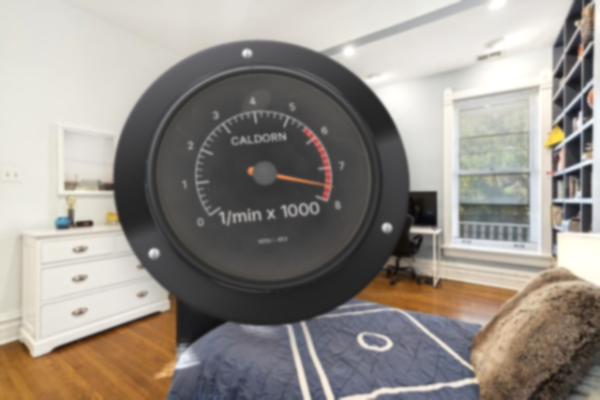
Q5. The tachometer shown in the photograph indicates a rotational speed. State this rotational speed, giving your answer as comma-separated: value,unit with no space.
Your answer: 7600,rpm
